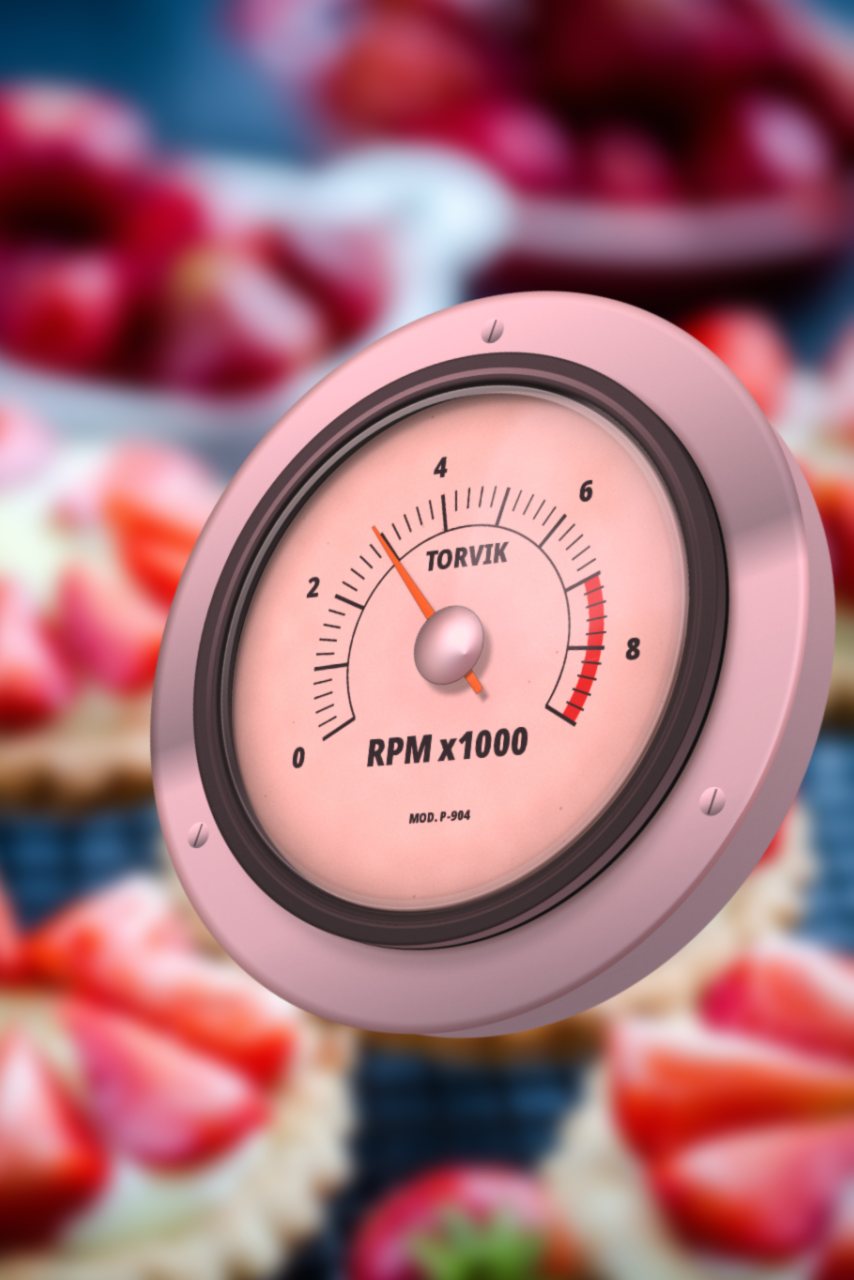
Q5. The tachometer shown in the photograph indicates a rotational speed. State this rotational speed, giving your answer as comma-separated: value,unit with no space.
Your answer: 3000,rpm
